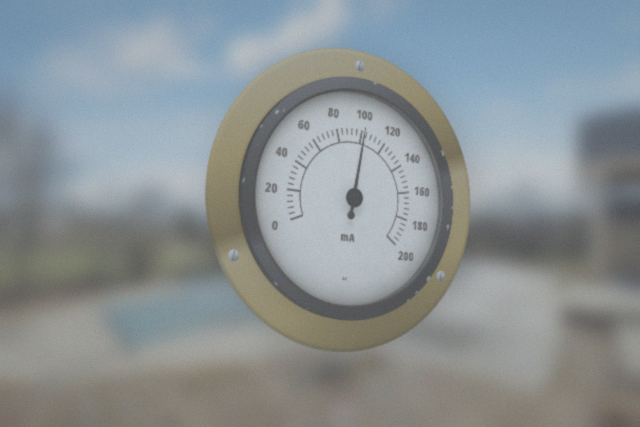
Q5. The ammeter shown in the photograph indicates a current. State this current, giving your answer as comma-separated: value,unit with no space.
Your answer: 100,mA
